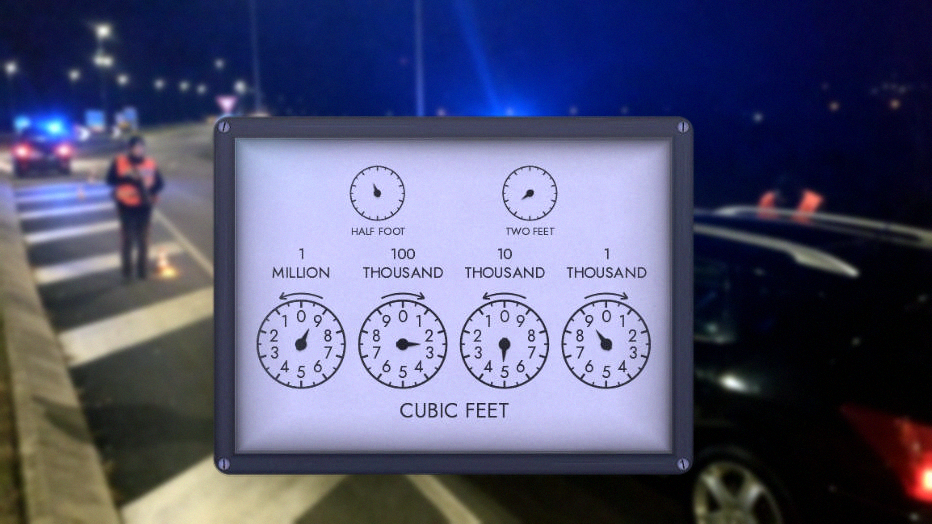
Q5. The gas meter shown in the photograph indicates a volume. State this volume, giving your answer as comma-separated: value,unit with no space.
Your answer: 924900,ft³
